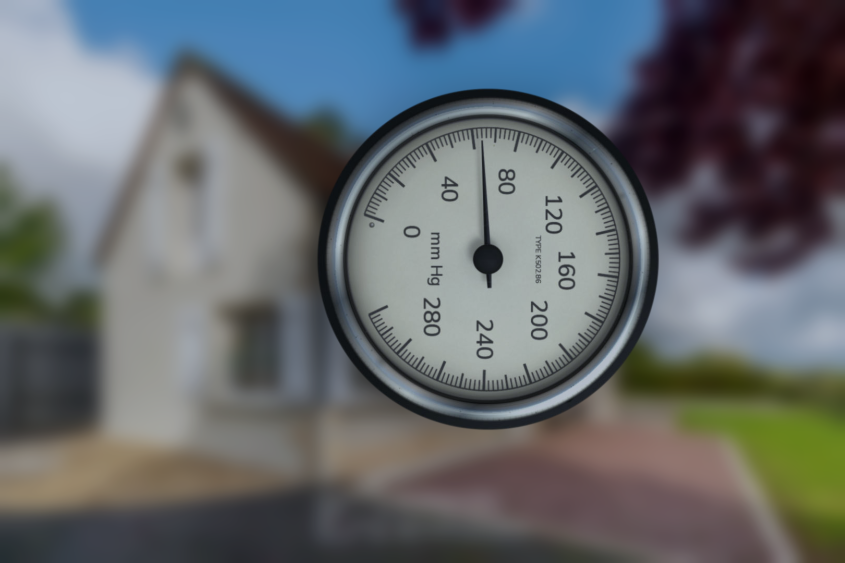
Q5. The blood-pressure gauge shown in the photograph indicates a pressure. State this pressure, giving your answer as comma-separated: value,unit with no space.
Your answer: 64,mmHg
